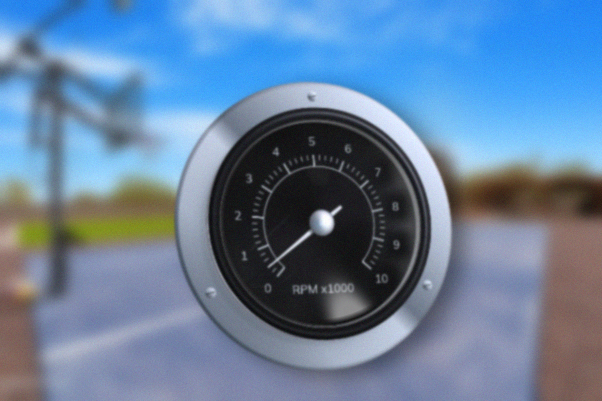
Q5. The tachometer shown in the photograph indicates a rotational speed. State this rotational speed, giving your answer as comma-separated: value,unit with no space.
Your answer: 400,rpm
